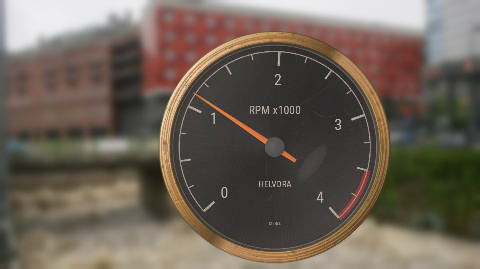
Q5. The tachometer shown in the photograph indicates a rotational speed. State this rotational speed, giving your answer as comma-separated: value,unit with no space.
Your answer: 1125,rpm
